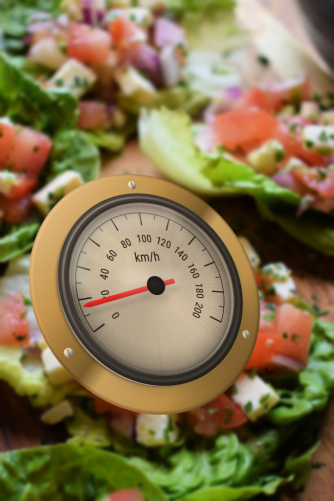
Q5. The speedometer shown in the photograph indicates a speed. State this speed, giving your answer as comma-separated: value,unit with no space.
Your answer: 15,km/h
